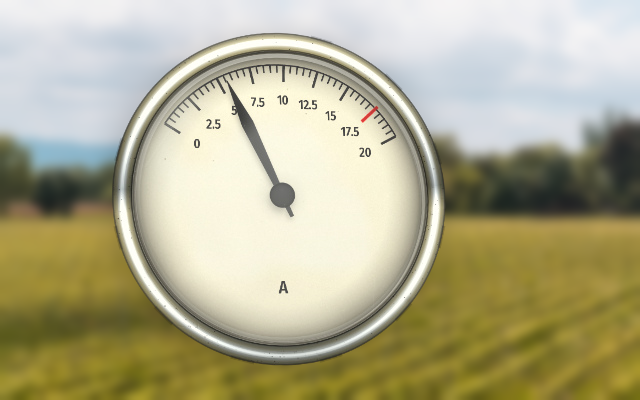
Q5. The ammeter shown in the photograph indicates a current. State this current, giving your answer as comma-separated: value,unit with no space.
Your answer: 5.5,A
